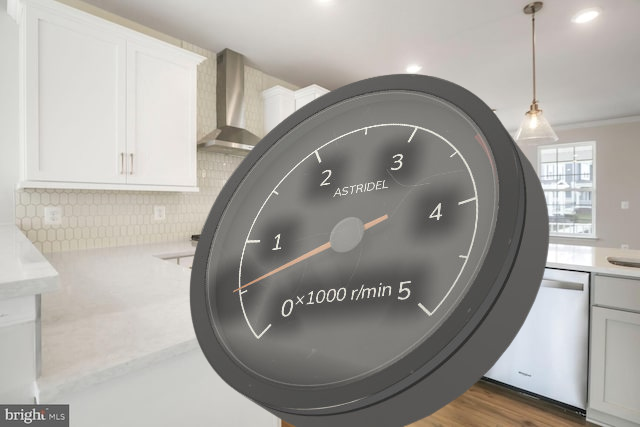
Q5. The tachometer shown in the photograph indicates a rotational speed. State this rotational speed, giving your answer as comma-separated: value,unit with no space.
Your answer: 500,rpm
